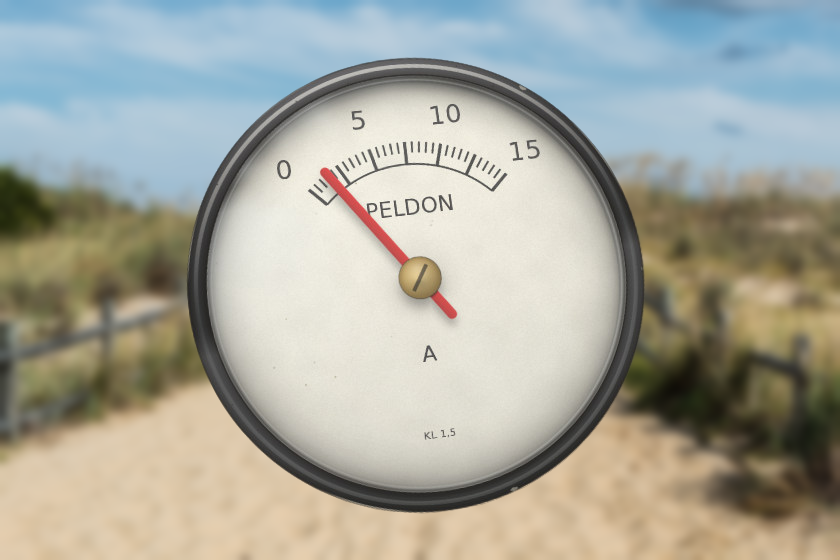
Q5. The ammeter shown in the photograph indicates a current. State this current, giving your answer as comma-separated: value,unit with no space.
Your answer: 1.5,A
